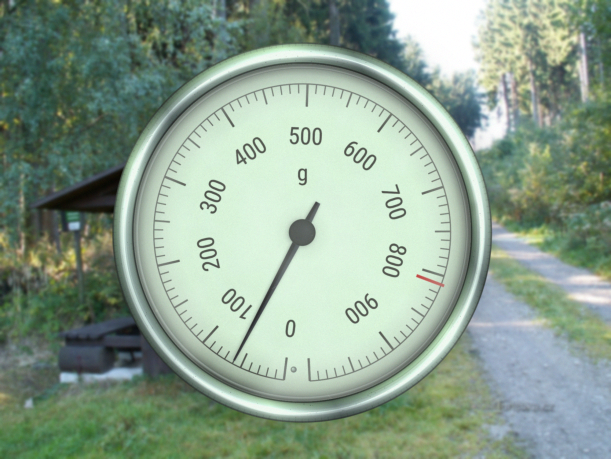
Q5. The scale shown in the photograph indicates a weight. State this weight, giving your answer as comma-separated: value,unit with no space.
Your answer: 60,g
